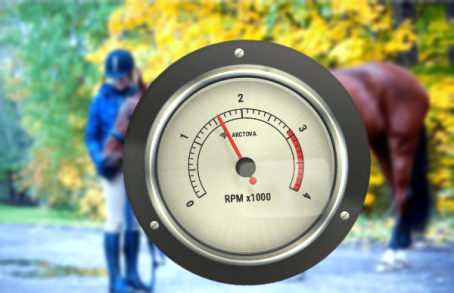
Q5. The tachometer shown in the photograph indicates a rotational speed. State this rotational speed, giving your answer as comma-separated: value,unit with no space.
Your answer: 1600,rpm
